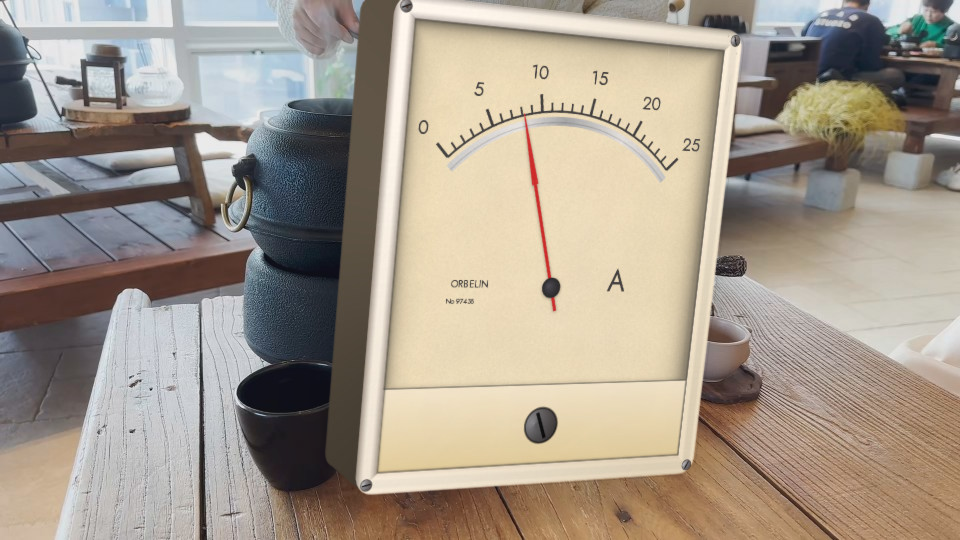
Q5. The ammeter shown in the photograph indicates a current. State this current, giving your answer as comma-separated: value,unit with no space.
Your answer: 8,A
